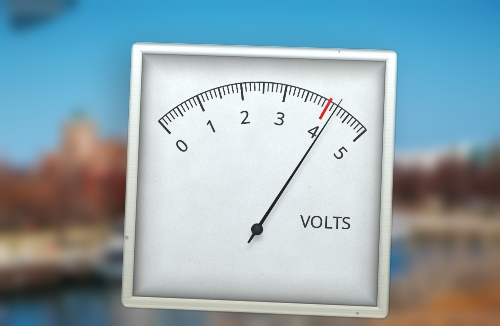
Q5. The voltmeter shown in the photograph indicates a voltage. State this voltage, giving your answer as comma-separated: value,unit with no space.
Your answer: 4.2,V
